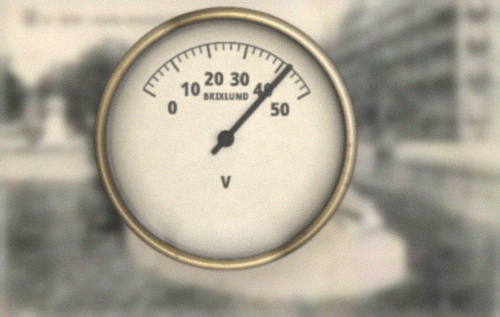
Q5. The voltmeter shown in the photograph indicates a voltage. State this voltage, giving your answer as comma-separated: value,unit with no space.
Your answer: 42,V
